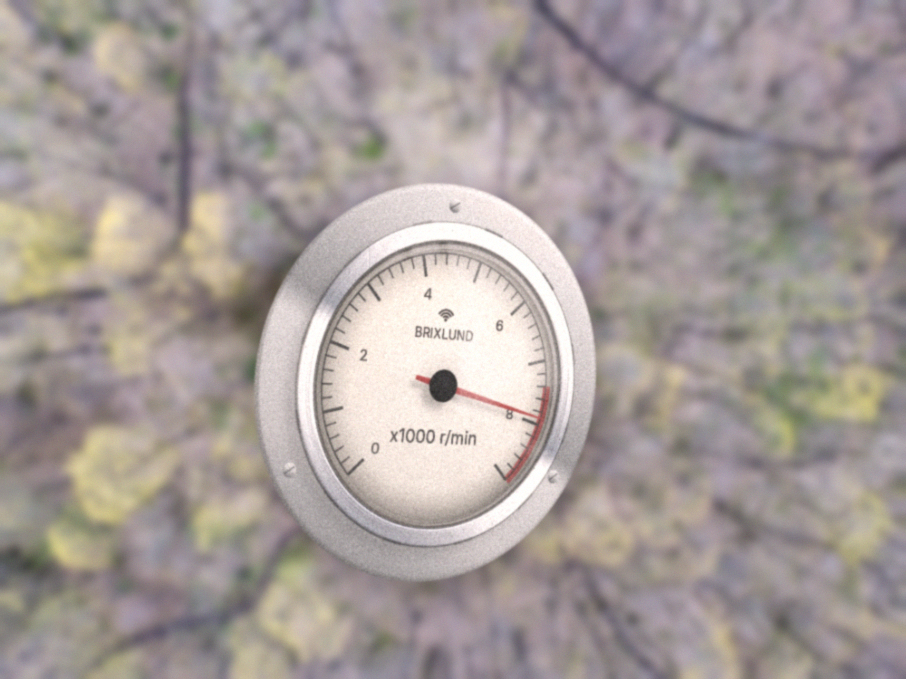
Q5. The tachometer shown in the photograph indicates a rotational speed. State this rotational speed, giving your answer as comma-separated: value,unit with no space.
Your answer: 7900,rpm
